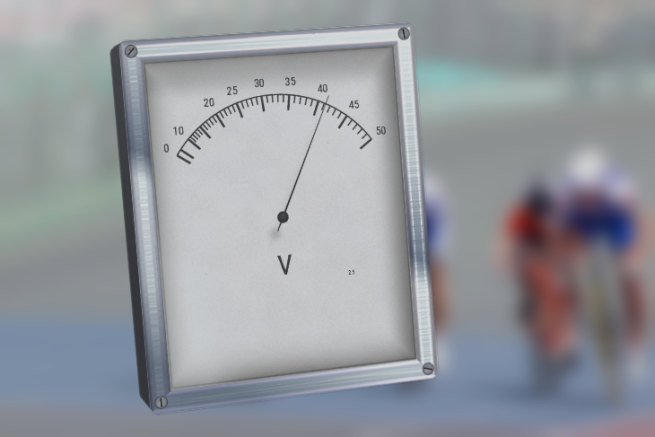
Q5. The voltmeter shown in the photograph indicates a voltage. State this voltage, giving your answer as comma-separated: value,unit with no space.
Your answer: 41,V
